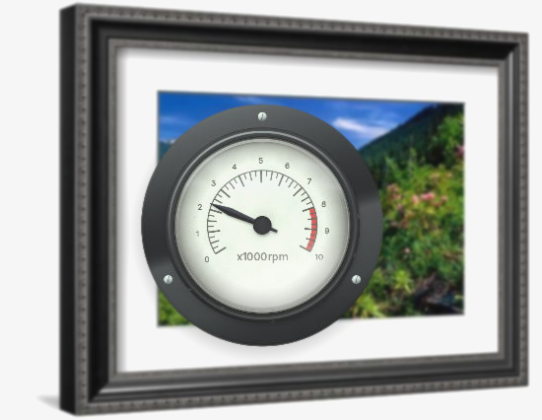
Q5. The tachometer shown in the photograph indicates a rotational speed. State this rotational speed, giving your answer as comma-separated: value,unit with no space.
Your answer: 2250,rpm
